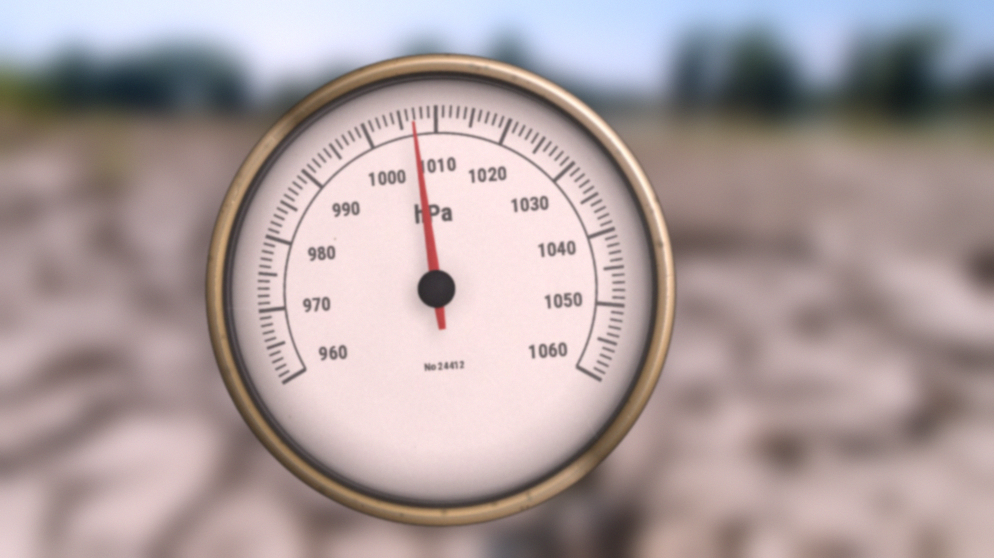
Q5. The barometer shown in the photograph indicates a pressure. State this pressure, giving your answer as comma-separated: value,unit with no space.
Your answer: 1007,hPa
